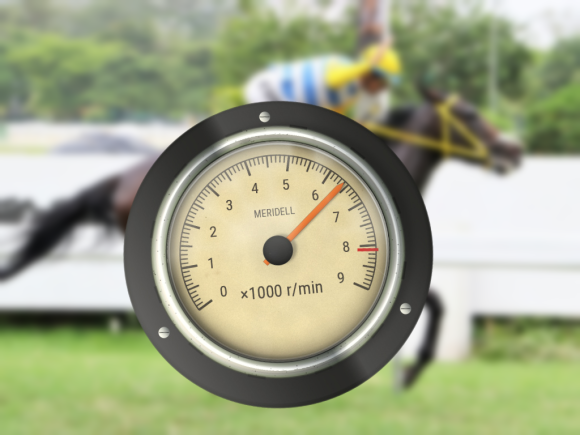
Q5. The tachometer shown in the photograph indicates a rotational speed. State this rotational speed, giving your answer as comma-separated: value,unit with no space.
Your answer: 6400,rpm
